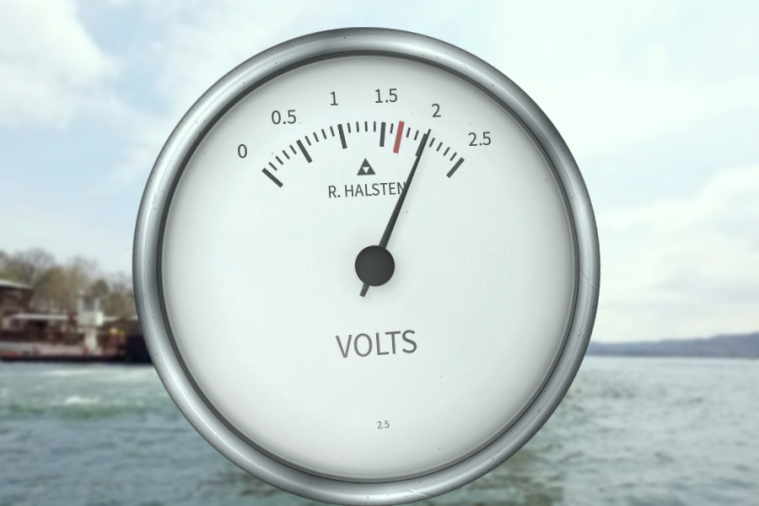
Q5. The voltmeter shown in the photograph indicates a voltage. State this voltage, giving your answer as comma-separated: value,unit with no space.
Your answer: 2,V
